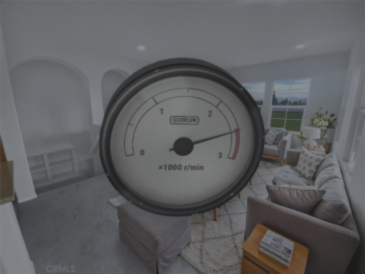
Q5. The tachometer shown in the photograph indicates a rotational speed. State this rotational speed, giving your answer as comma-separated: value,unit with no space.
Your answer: 2500,rpm
